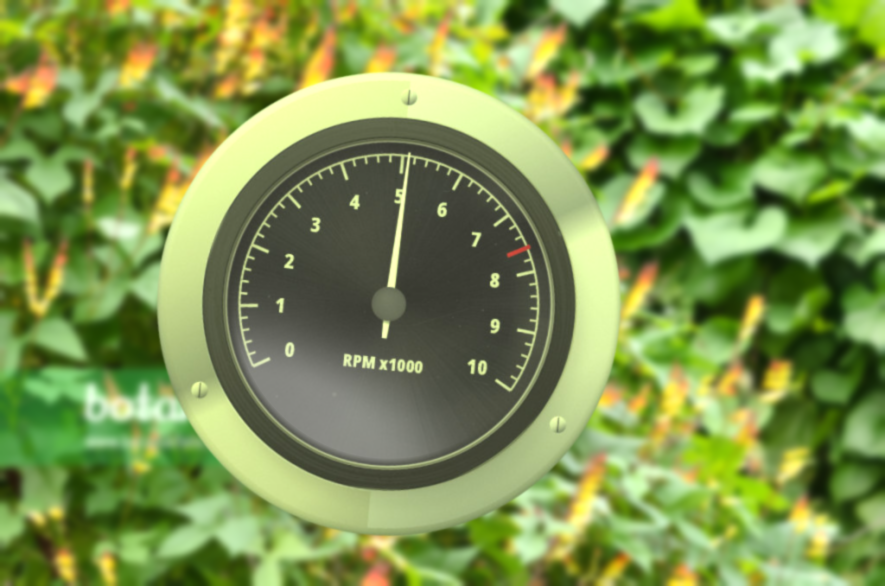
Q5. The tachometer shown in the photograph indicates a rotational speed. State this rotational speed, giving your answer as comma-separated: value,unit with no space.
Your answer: 5100,rpm
